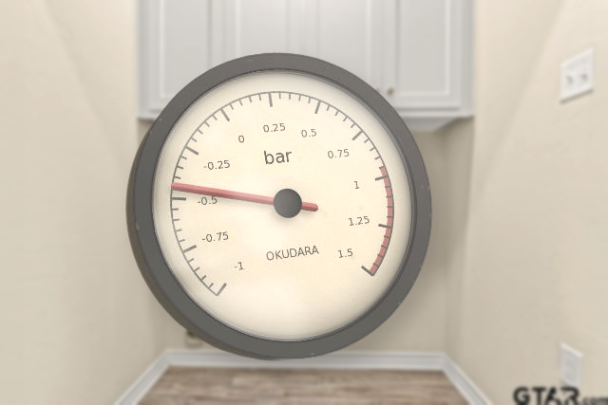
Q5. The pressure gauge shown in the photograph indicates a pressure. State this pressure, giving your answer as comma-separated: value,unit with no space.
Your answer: -0.45,bar
